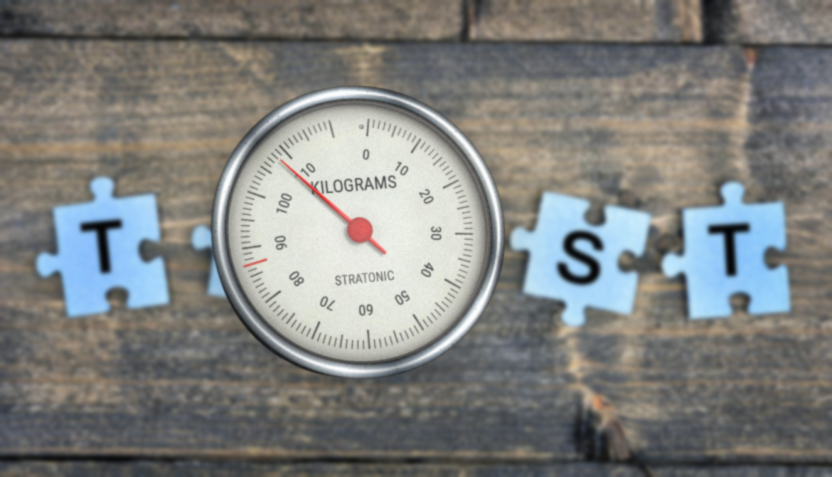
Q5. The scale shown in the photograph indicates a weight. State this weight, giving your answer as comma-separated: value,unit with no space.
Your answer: 108,kg
